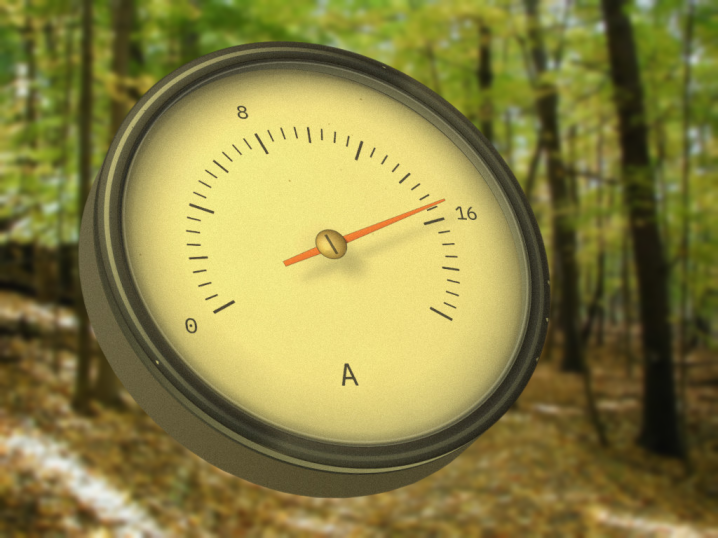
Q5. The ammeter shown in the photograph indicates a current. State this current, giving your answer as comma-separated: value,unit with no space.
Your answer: 15.5,A
